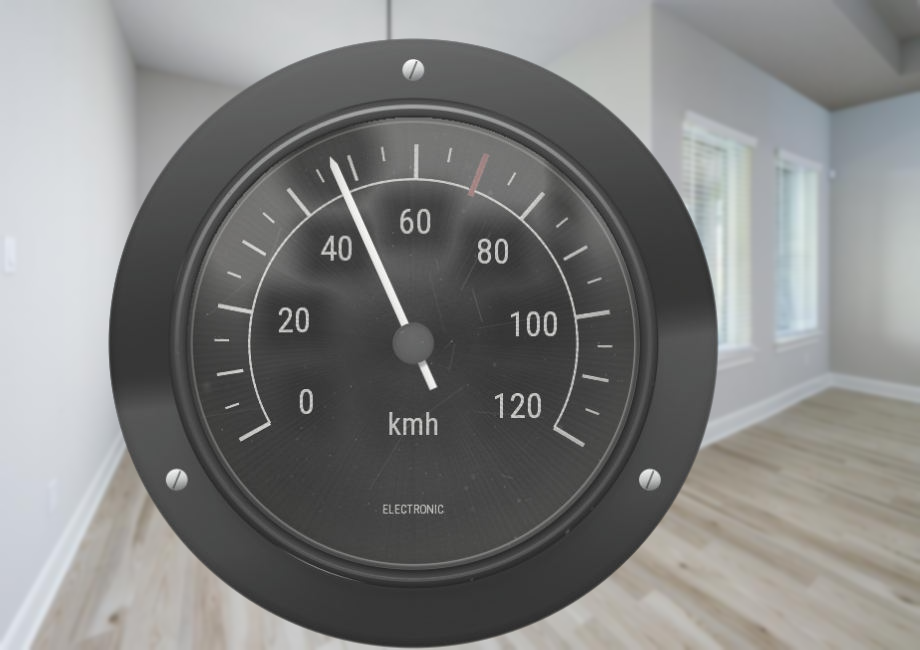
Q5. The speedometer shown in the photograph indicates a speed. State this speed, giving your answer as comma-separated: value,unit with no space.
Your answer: 47.5,km/h
